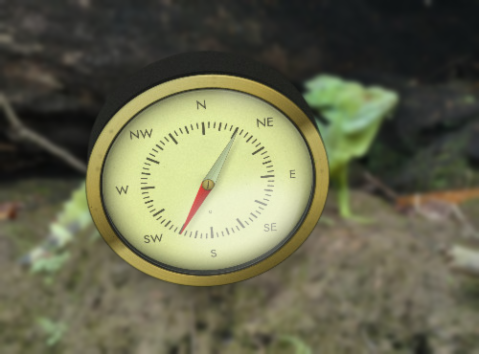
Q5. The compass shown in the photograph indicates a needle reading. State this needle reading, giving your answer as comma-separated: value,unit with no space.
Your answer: 210,°
